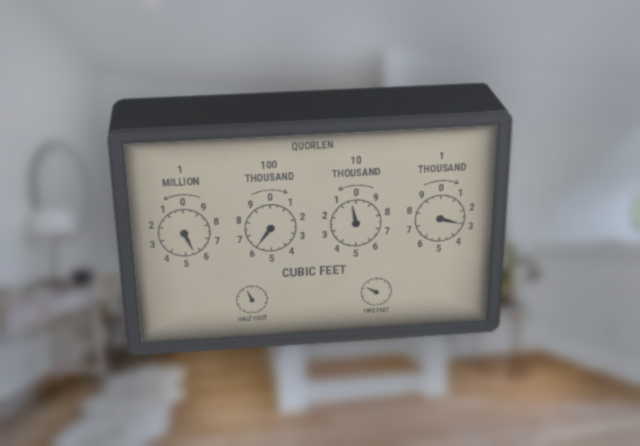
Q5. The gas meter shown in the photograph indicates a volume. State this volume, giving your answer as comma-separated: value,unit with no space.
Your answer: 560300,ft³
